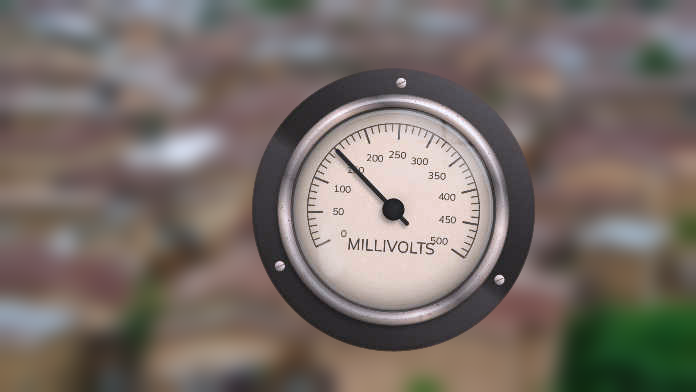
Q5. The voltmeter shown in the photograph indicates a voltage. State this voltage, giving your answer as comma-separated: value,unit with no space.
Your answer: 150,mV
